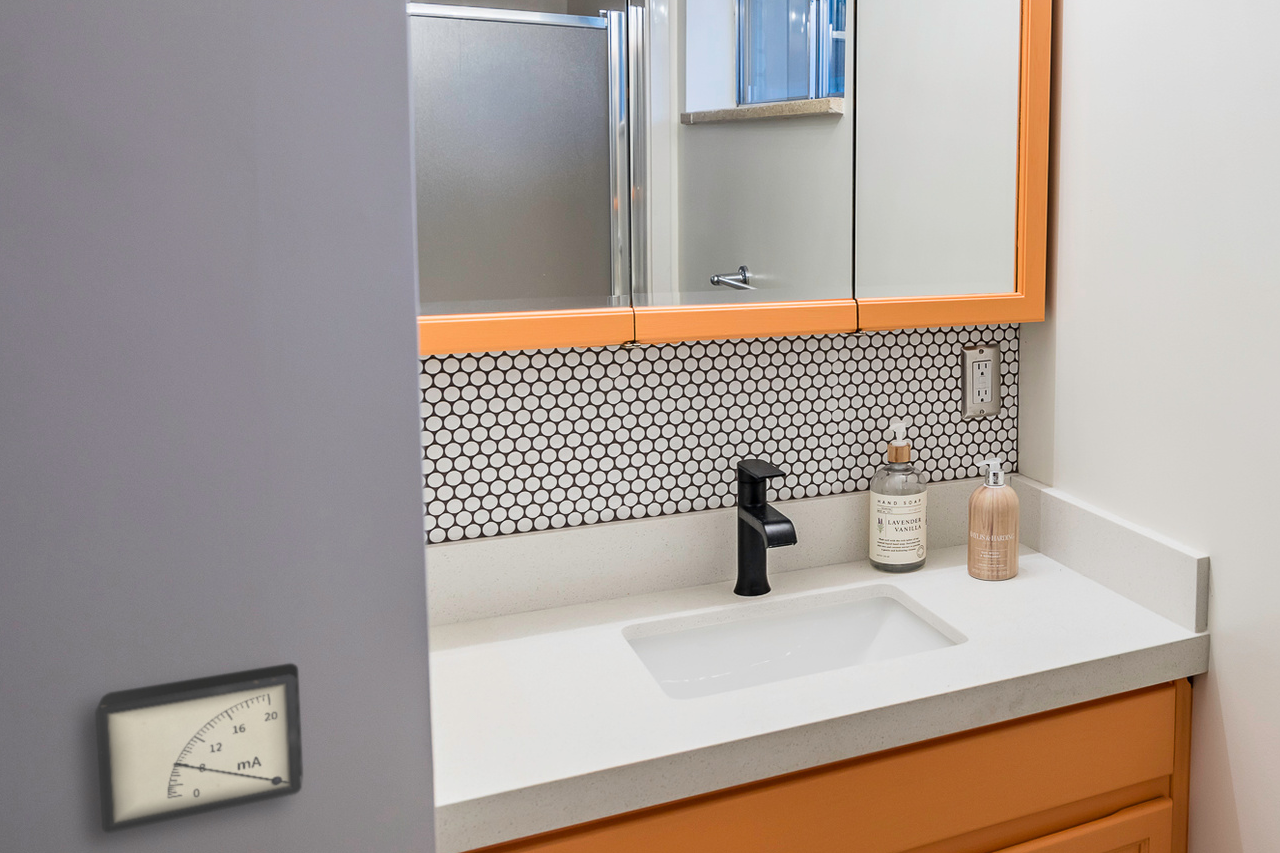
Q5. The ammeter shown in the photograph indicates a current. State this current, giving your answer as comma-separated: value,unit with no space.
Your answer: 8,mA
